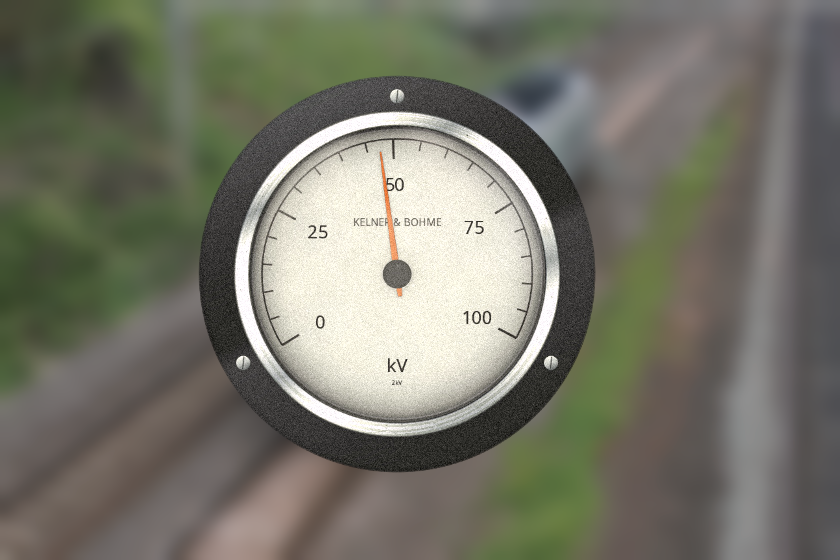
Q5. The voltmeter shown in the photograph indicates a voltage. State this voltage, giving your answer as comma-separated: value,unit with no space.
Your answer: 47.5,kV
